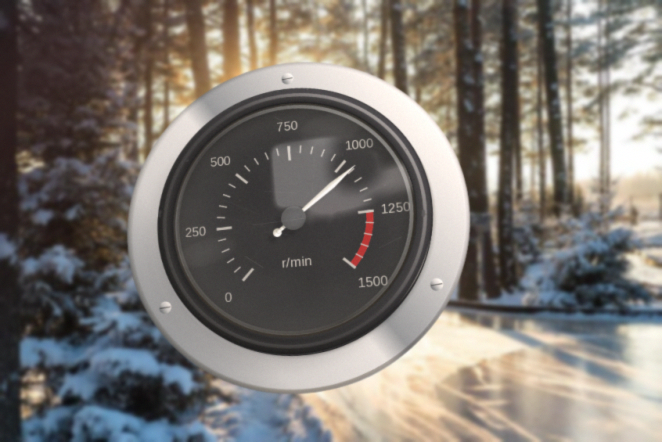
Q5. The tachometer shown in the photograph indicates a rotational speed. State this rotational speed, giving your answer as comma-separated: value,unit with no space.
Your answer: 1050,rpm
